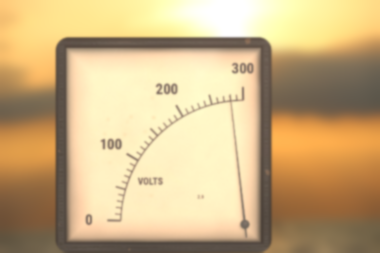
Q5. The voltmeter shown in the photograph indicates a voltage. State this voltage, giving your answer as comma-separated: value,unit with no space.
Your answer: 280,V
